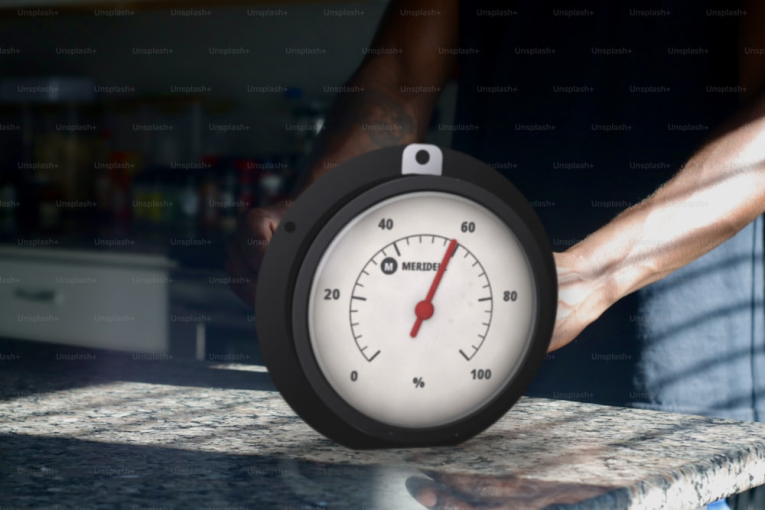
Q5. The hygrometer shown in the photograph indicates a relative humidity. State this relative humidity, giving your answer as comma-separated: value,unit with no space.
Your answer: 58,%
